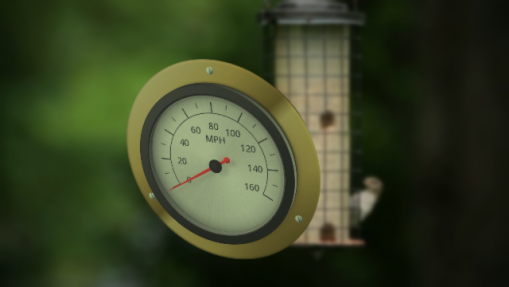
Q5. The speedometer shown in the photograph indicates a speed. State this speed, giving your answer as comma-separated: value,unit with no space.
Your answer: 0,mph
